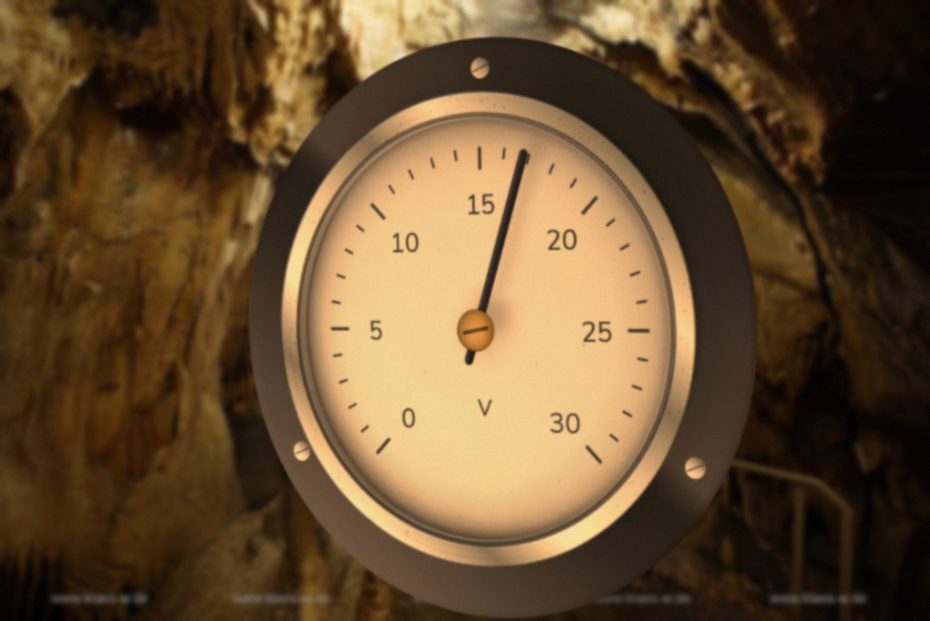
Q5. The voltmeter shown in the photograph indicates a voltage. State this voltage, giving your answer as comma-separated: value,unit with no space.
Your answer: 17,V
